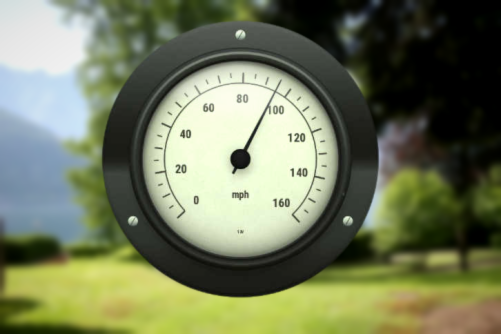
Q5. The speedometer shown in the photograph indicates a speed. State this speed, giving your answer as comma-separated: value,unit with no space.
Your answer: 95,mph
